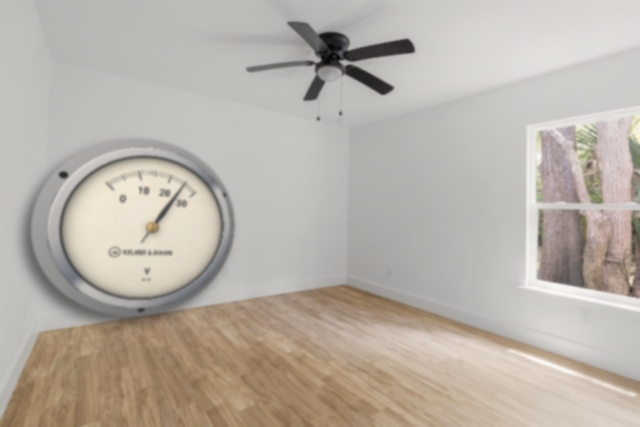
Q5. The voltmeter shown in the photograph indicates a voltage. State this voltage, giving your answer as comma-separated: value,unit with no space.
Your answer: 25,V
